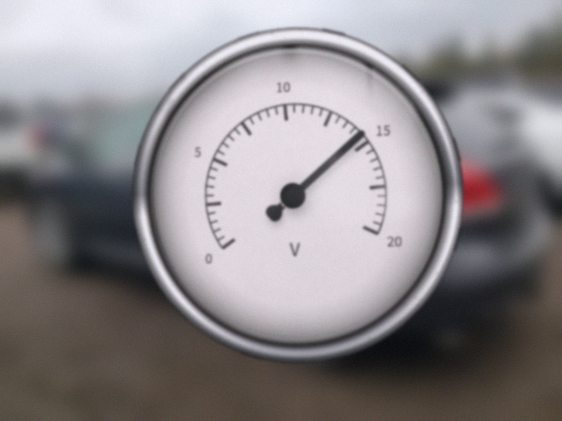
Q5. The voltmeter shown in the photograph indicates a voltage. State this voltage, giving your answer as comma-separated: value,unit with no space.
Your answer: 14.5,V
